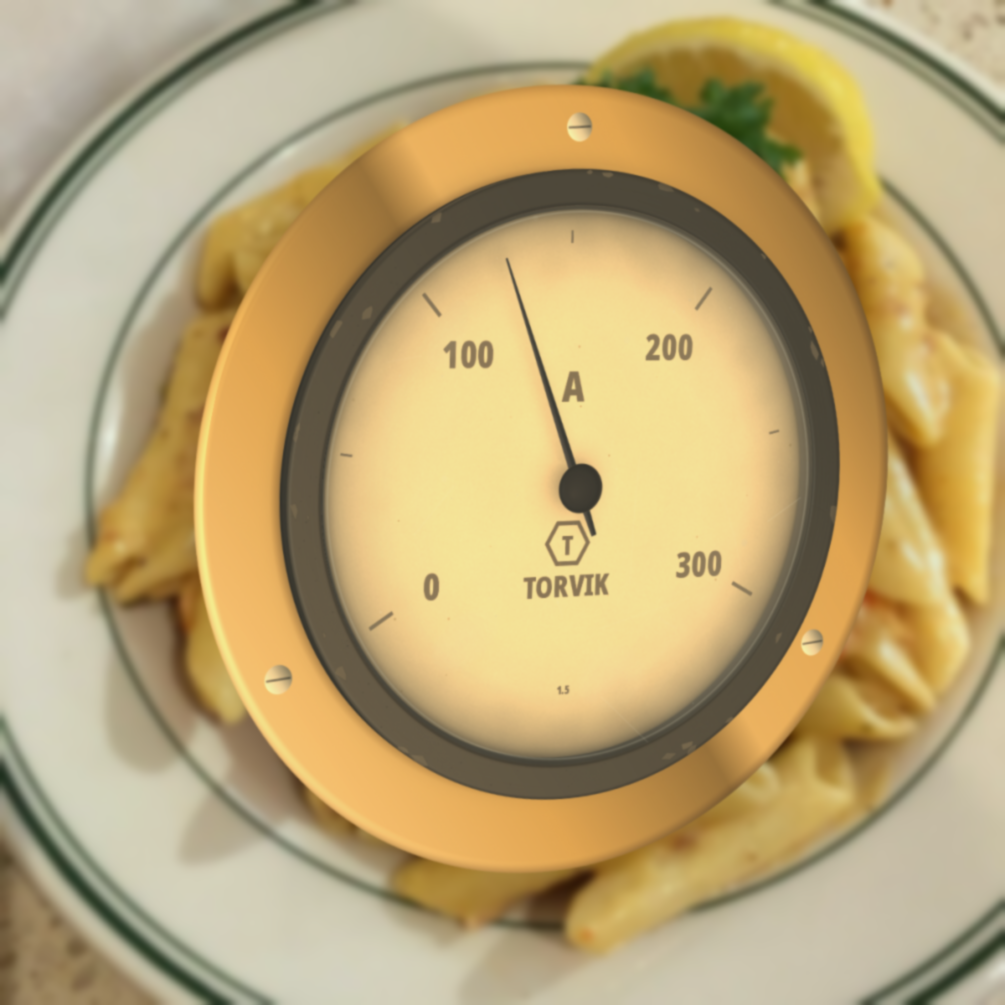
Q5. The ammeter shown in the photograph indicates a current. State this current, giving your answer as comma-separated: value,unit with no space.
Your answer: 125,A
